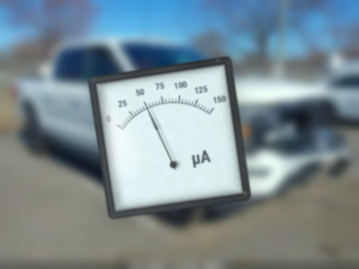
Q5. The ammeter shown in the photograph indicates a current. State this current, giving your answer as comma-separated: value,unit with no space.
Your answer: 50,µA
